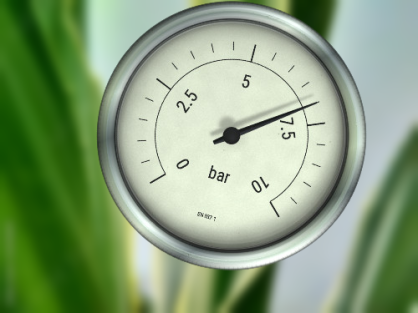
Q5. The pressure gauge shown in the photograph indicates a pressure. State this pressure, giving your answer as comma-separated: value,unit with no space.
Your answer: 7,bar
